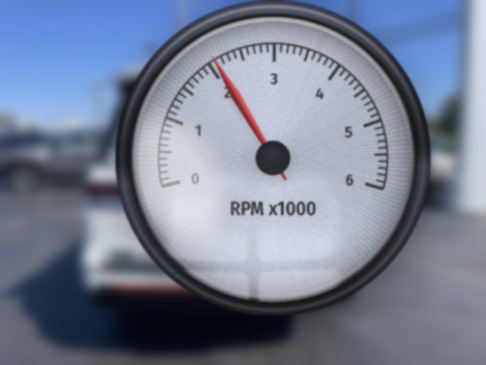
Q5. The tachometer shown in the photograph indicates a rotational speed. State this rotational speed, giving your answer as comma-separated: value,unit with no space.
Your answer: 2100,rpm
